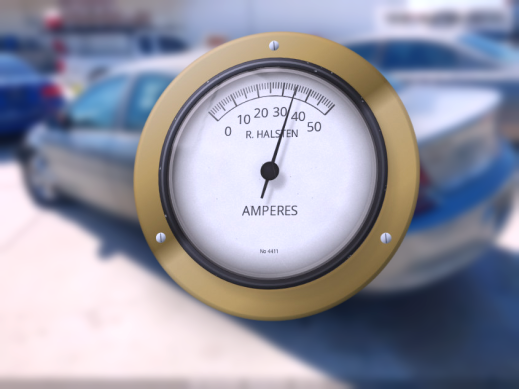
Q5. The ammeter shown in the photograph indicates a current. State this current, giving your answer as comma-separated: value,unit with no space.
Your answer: 35,A
